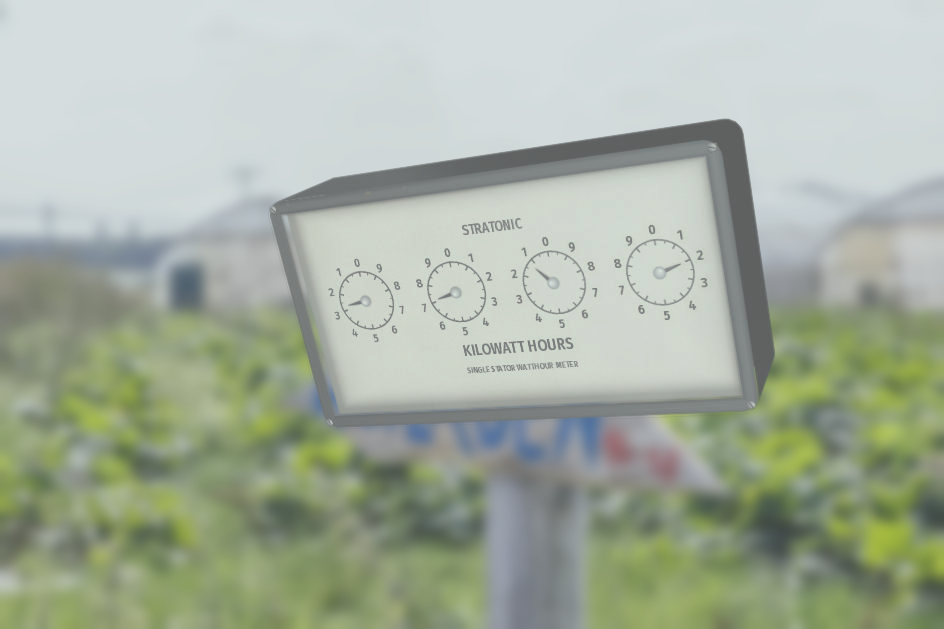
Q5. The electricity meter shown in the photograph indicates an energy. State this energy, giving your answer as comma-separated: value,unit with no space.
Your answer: 2712,kWh
